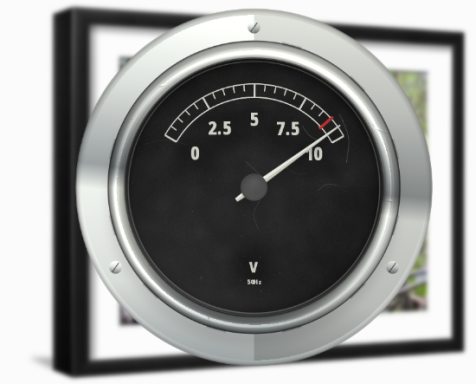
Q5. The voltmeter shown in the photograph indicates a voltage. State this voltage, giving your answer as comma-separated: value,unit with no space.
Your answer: 9.5,V
